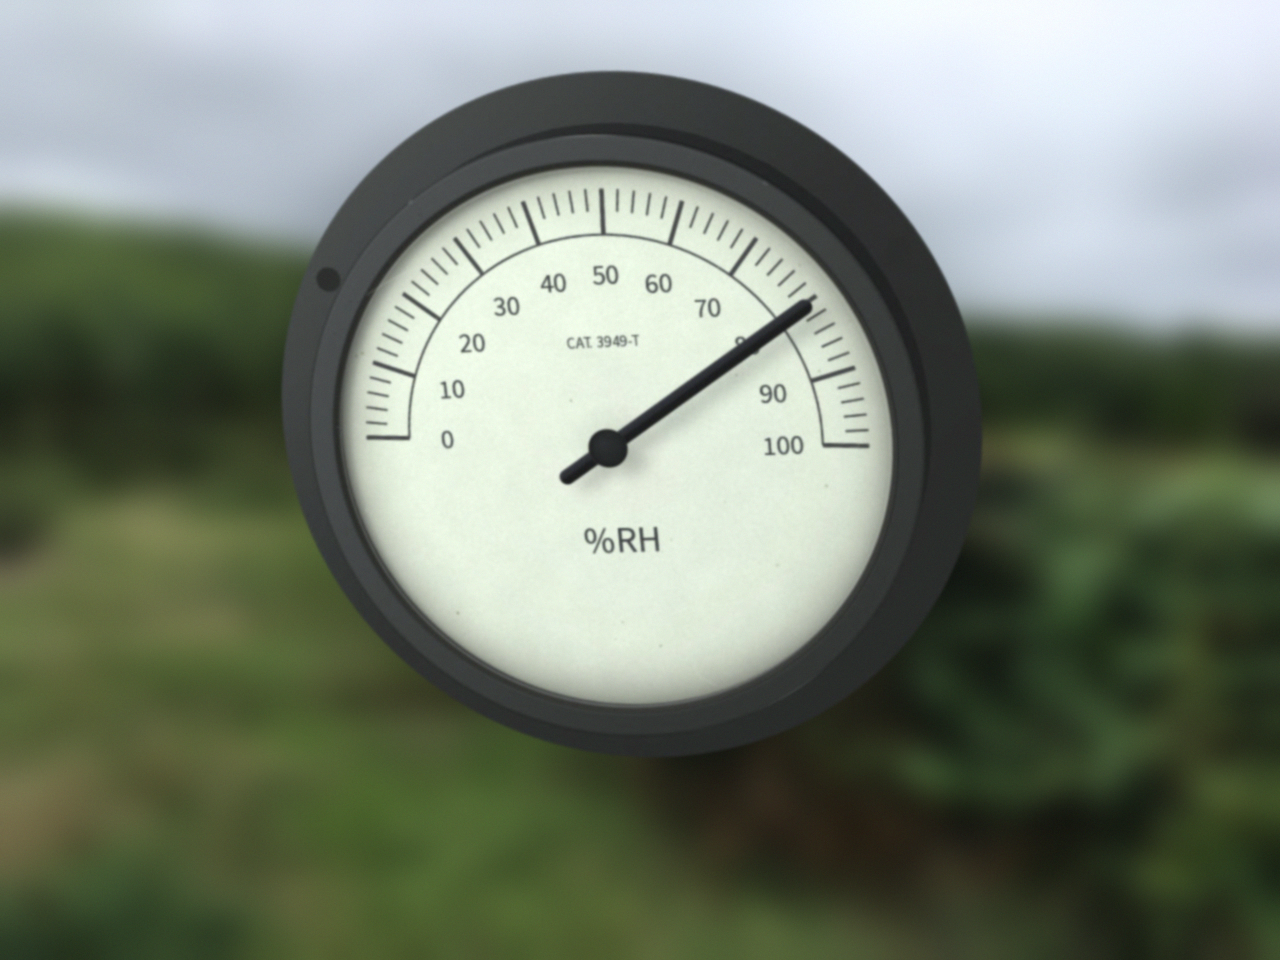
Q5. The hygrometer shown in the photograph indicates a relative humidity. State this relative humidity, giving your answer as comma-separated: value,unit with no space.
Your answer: 80,%
